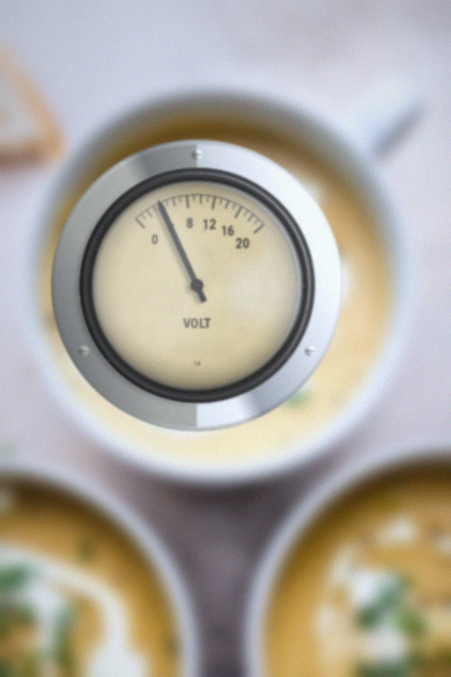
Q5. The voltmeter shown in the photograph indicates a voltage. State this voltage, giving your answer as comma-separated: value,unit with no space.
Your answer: 4,V
